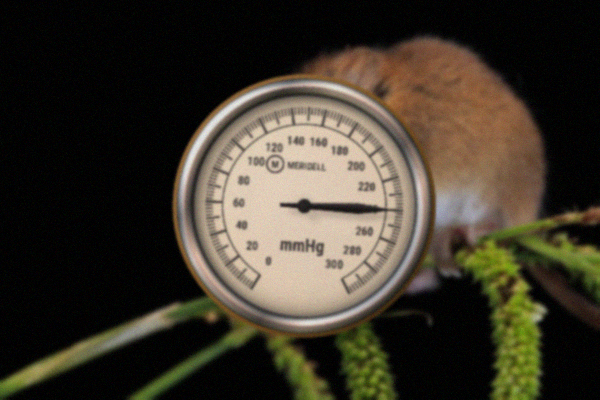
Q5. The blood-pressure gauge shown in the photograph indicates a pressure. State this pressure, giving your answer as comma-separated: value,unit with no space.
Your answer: 240,mmHg
